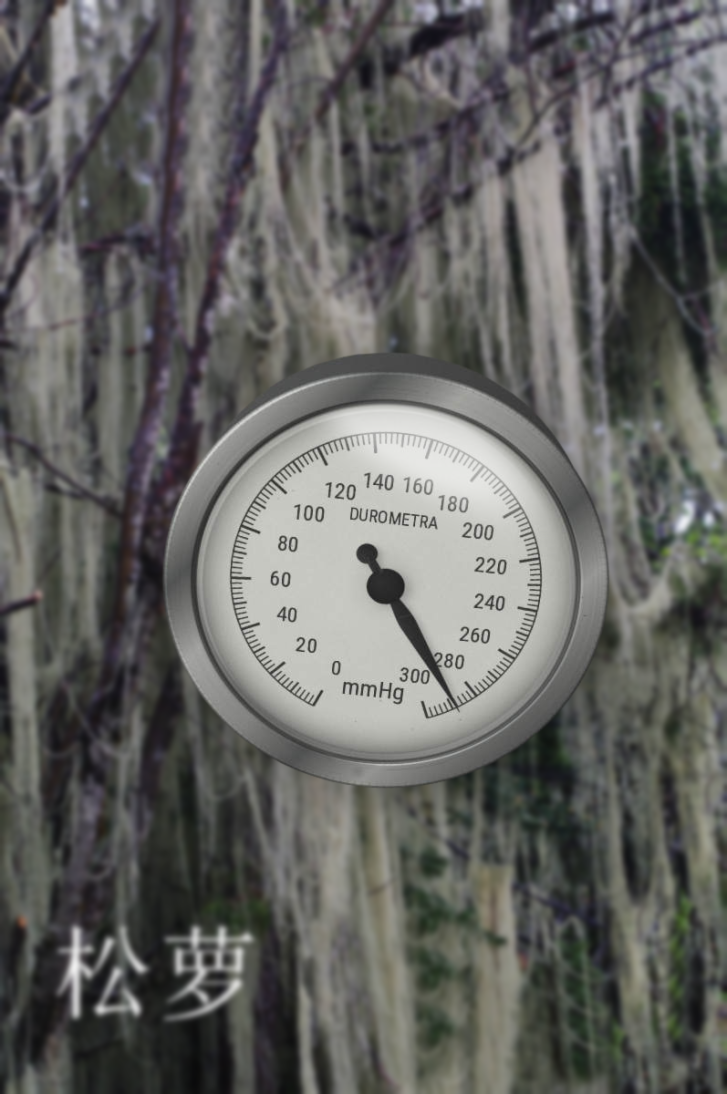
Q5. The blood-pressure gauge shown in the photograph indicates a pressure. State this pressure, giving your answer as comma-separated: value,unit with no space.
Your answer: 288,mmHg
